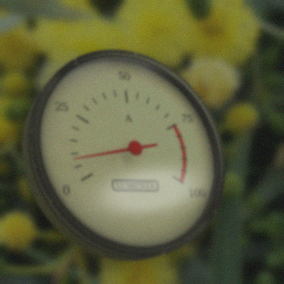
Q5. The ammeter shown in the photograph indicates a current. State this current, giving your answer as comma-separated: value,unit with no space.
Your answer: 7.5,A
